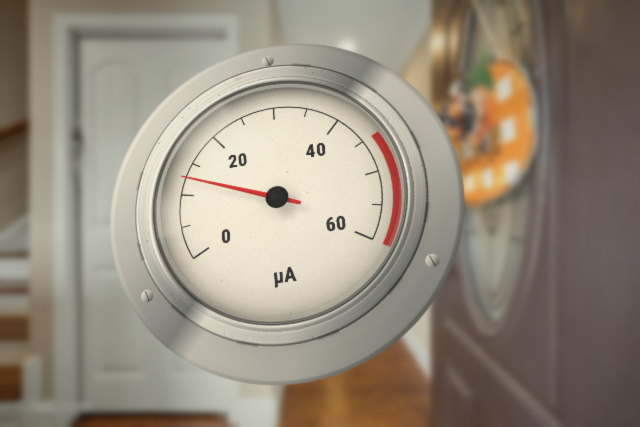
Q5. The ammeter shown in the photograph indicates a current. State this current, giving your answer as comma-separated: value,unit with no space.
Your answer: 12.5,µA
